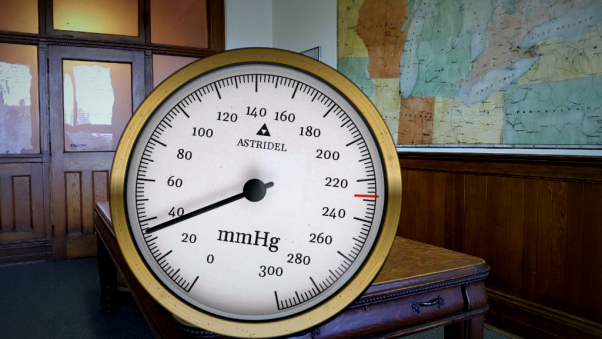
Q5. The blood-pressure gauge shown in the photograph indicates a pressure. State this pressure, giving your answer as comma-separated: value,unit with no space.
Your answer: 34,mmHg
